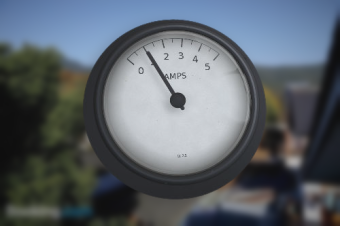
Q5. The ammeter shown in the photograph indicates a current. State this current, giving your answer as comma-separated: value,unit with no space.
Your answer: 1,A
